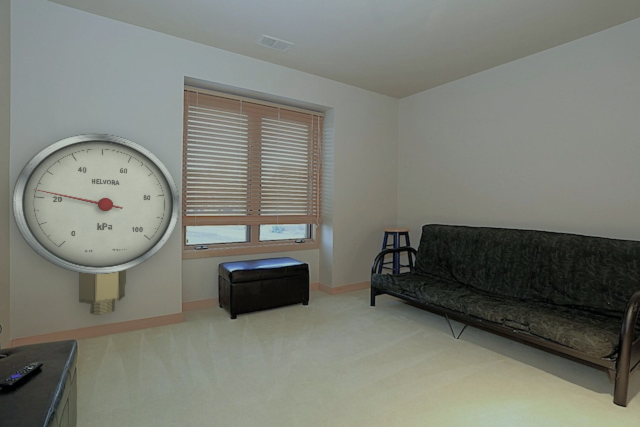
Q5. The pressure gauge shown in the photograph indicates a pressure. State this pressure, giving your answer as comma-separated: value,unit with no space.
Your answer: 22.5,kPa
